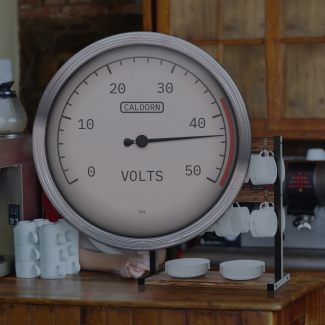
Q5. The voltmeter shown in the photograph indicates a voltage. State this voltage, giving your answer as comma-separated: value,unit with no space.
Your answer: 43,V
